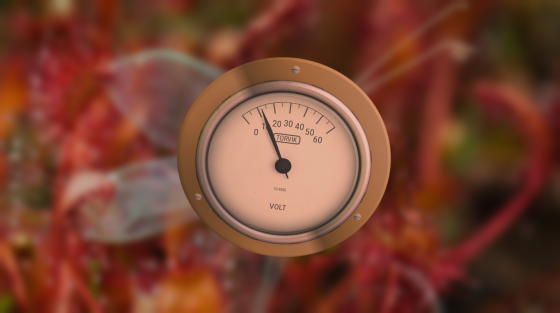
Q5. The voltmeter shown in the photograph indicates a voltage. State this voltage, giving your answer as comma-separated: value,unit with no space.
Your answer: 12.5,V
